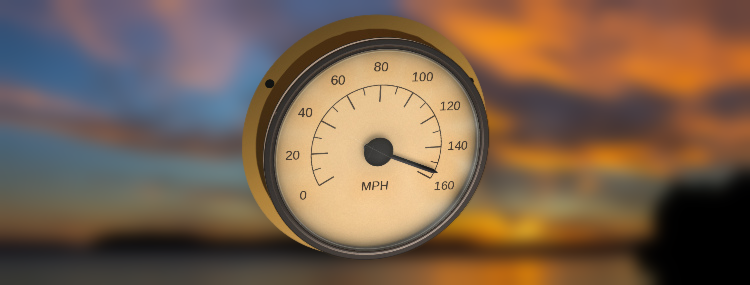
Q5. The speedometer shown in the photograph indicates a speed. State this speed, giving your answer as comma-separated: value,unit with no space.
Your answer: 155,mph
